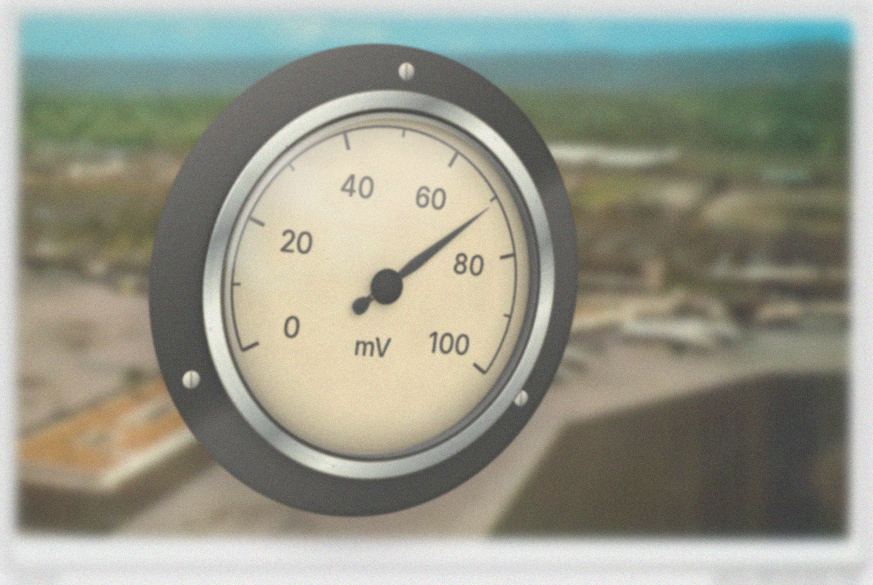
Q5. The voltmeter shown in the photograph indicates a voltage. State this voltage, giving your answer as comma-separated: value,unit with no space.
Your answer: 70,mV
